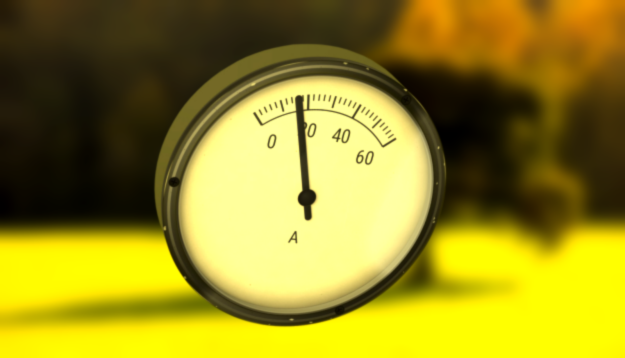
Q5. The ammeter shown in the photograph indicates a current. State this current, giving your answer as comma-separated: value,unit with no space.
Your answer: 16,A
